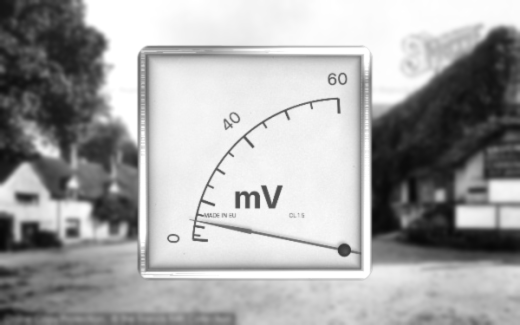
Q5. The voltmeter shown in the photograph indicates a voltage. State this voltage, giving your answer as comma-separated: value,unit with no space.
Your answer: 12.5,mV
